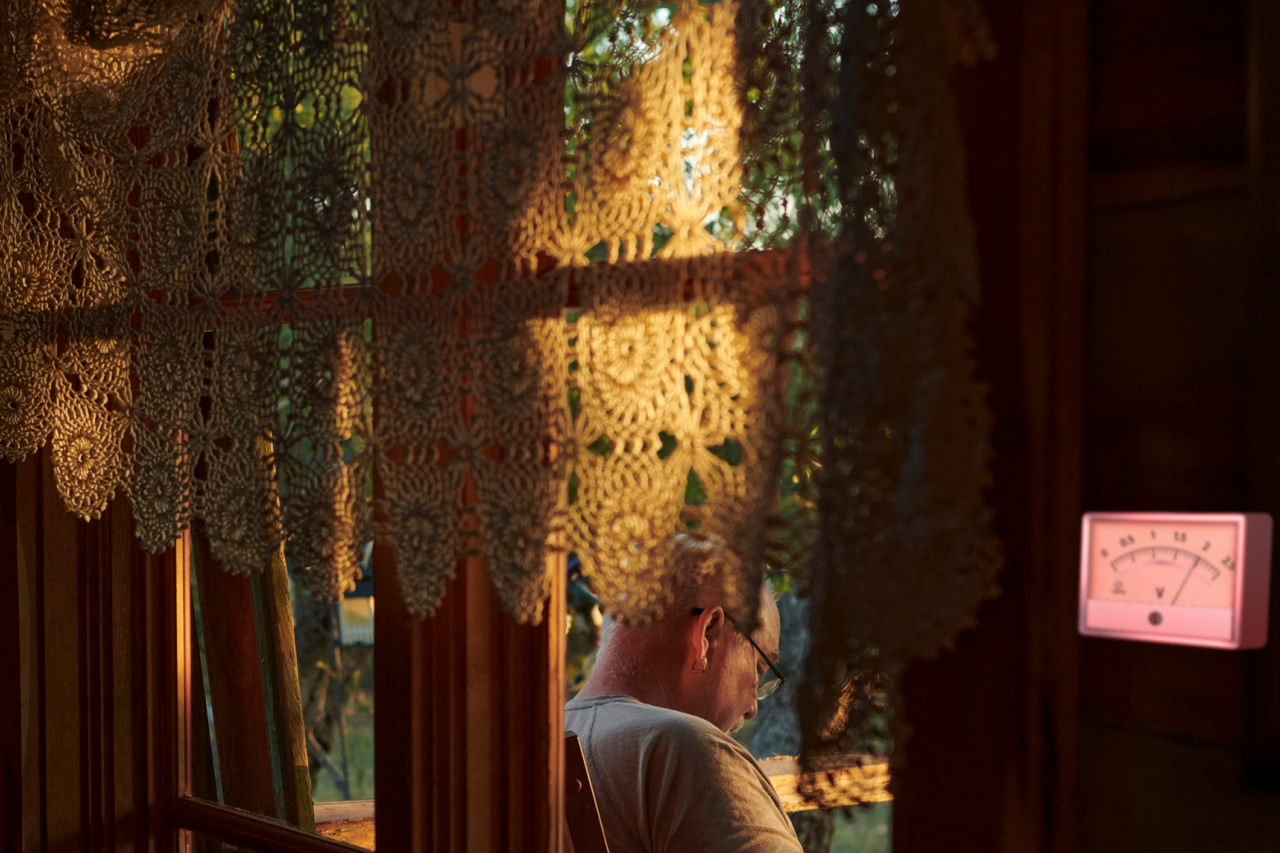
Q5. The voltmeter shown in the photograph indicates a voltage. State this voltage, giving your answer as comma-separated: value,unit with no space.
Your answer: 2,V
